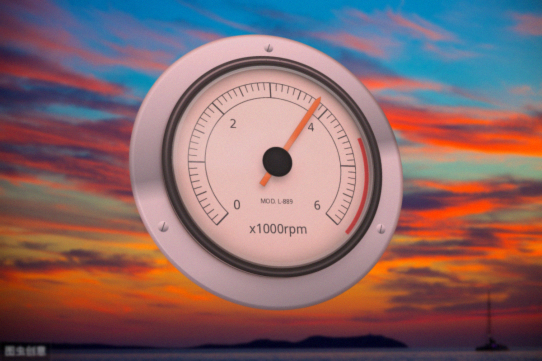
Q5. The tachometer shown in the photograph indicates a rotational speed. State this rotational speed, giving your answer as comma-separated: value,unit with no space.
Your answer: 3800,rpm
